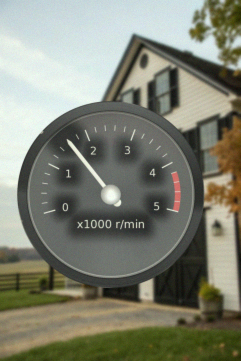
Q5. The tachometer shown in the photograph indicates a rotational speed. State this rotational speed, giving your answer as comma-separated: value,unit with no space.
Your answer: 1600,rpm
